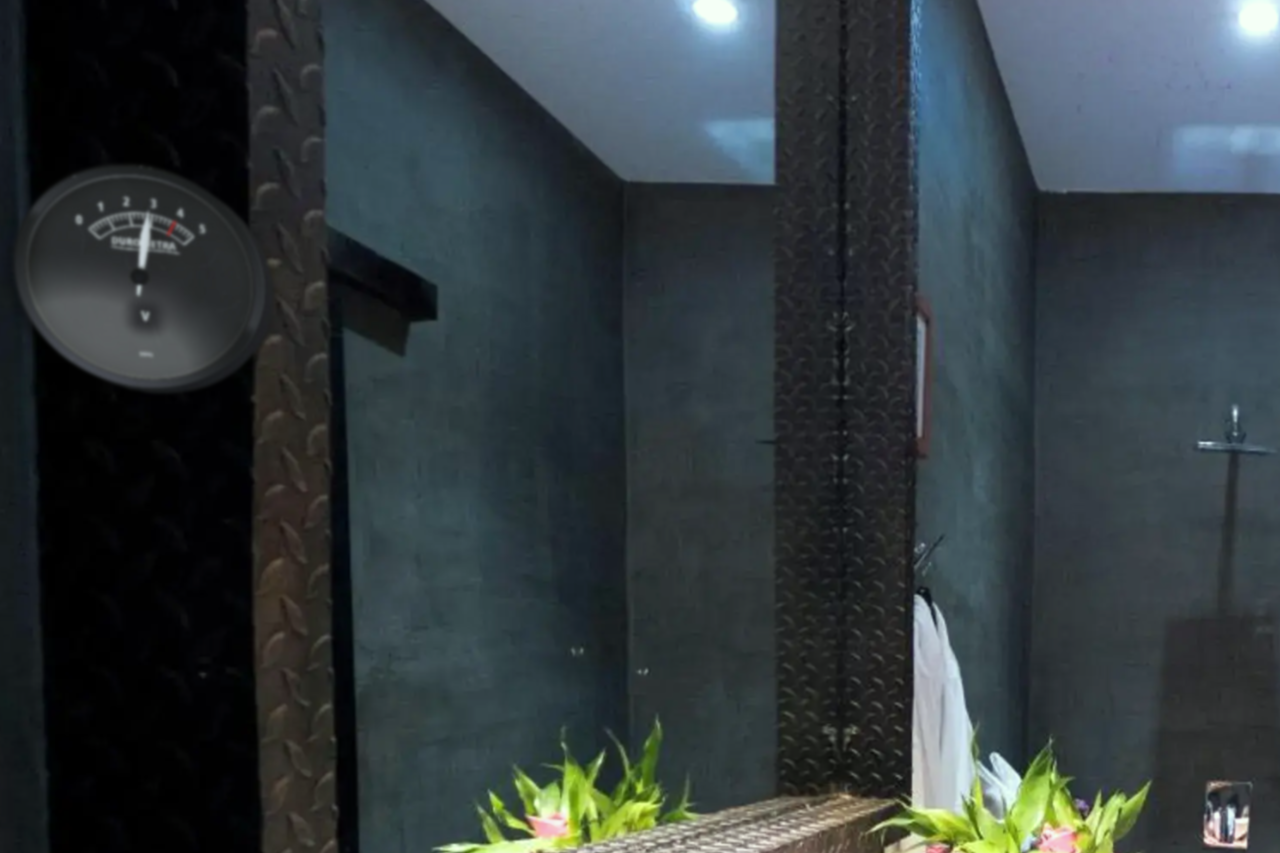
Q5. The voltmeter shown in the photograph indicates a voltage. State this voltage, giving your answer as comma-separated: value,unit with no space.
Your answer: 3,V
